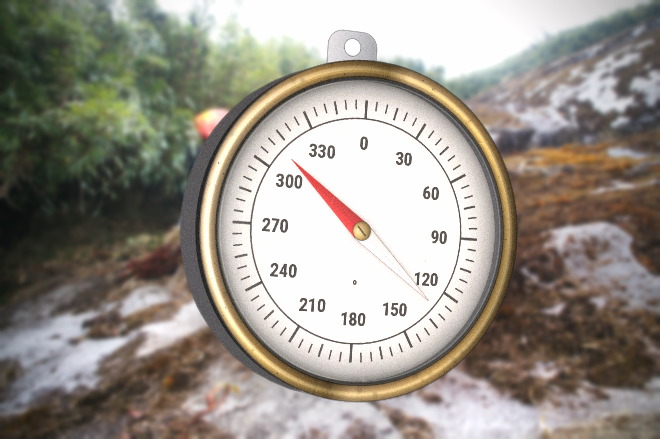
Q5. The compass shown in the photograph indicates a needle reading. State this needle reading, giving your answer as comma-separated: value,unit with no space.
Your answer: 310,°
